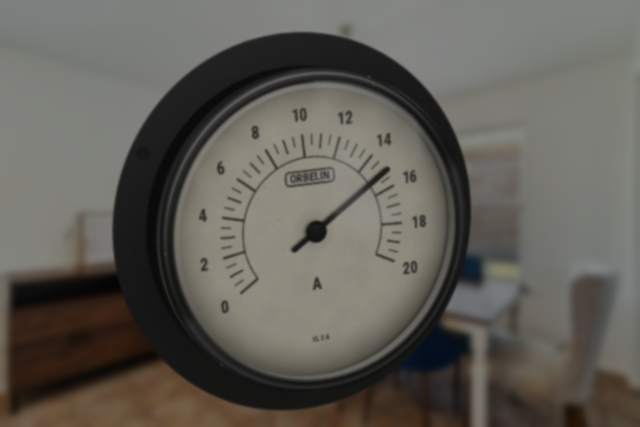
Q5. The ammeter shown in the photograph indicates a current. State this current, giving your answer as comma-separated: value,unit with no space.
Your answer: 15,A
